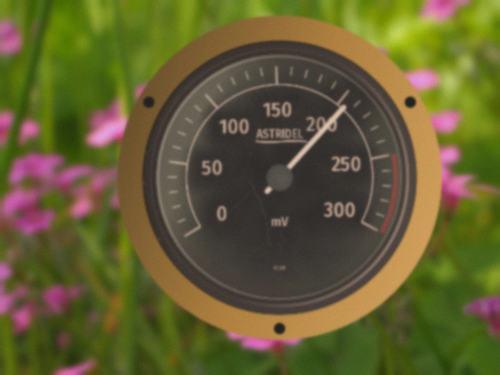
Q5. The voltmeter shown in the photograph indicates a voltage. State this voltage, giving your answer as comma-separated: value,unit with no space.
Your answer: 205,mV
